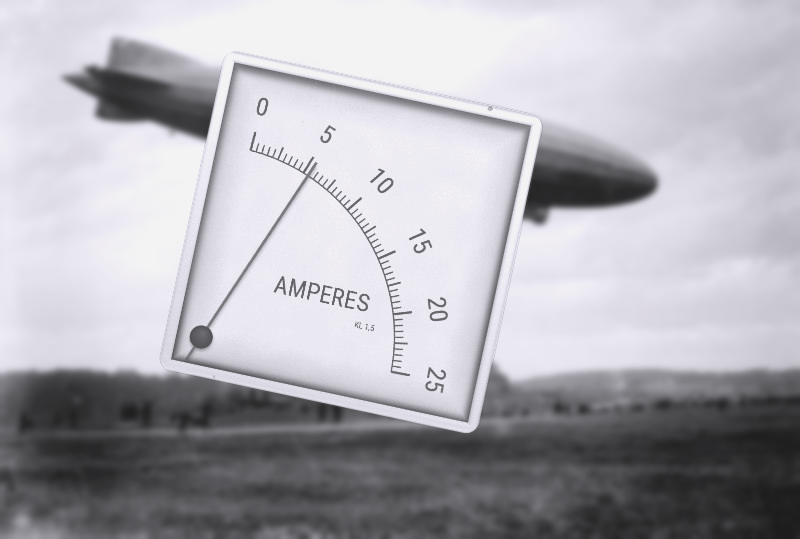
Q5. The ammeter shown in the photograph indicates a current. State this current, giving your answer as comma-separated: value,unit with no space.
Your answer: 5.5,A
